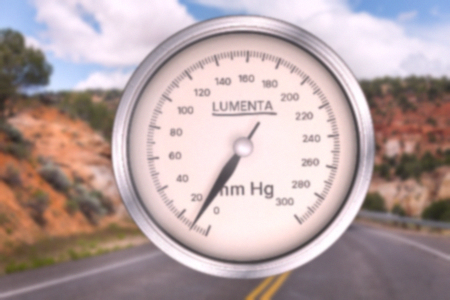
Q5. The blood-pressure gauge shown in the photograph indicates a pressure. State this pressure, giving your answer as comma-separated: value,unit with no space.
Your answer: 10,mmHg
